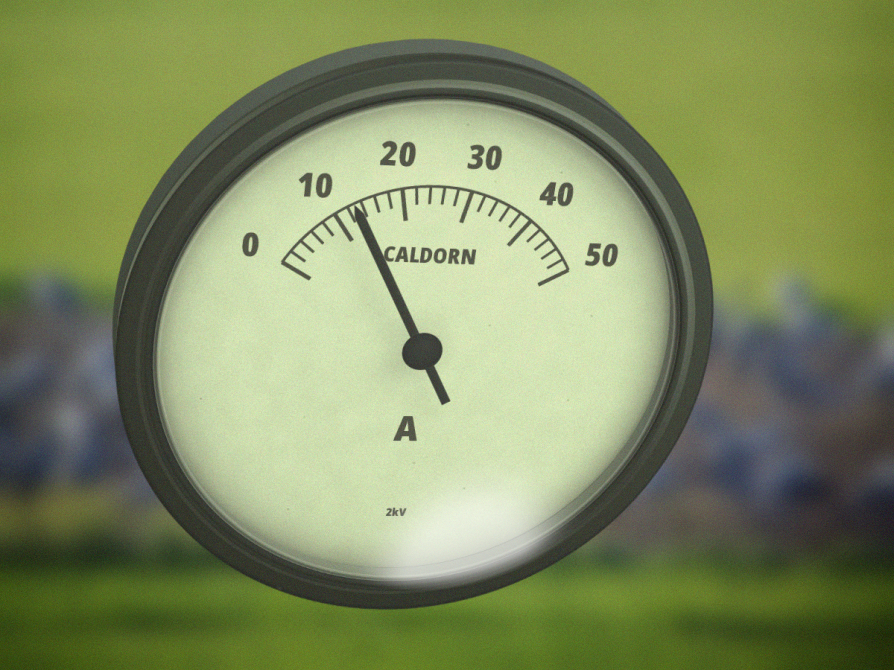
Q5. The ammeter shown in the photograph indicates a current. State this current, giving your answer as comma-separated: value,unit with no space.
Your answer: 13,A
